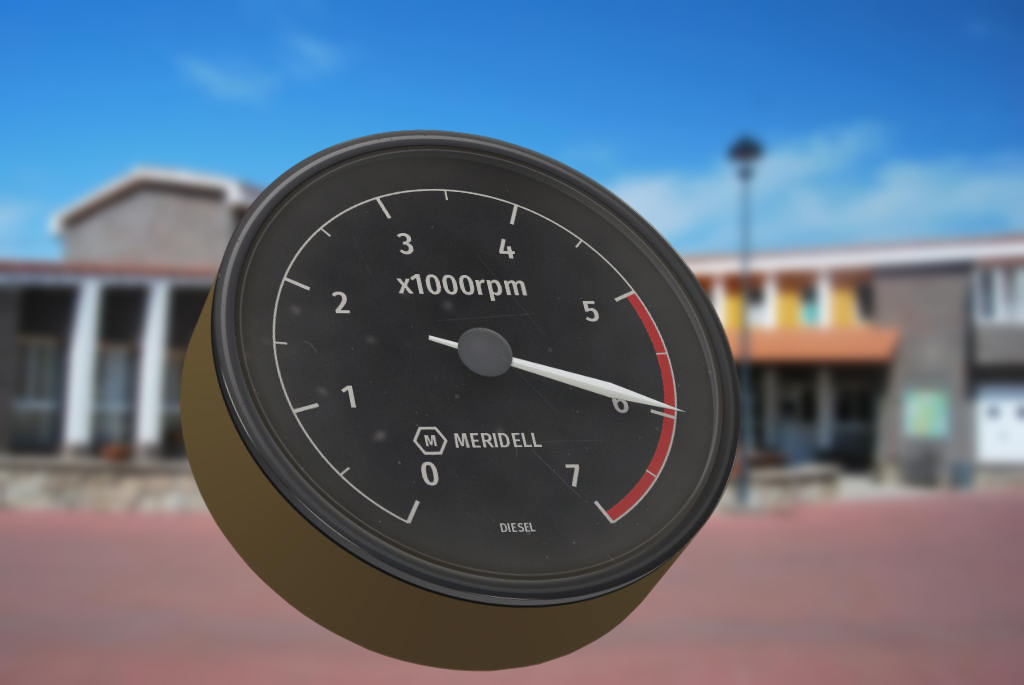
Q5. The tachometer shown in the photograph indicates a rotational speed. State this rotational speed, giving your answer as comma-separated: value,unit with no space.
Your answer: 6000,rpm
